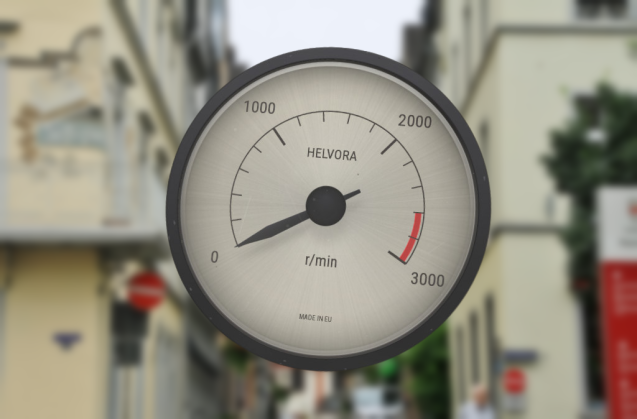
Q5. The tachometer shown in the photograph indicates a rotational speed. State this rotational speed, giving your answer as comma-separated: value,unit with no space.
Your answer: 0,rpm
